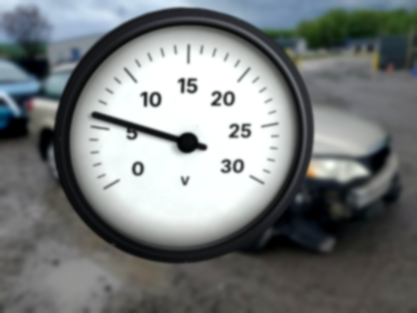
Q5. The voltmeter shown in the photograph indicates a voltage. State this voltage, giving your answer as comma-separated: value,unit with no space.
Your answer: 6,V
